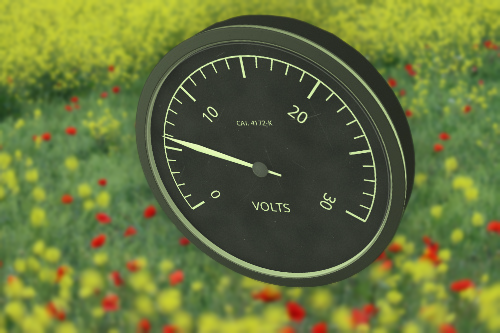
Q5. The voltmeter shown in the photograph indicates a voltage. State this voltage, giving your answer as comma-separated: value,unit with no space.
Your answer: 6,V
